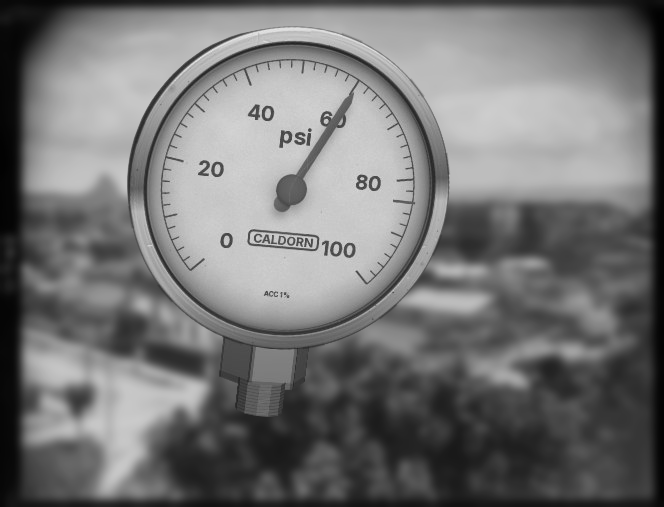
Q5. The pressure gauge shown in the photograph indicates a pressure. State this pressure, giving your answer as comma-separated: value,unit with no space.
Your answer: 60,psi
